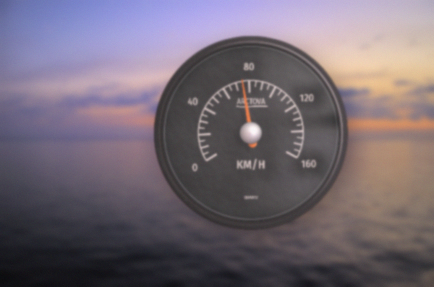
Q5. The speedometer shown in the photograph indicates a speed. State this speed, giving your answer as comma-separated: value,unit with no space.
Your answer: 75,km/h
